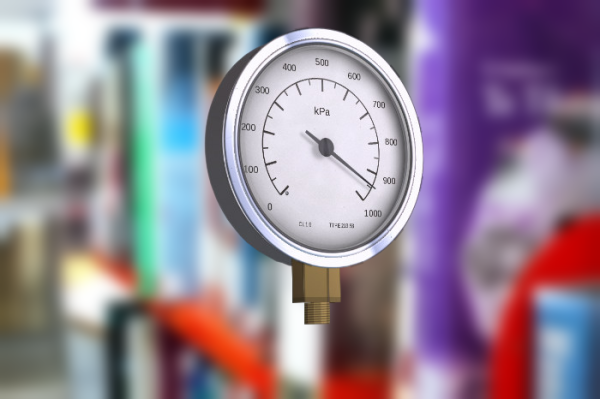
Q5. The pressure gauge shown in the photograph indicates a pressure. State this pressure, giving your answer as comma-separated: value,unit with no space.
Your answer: 950,kPa
